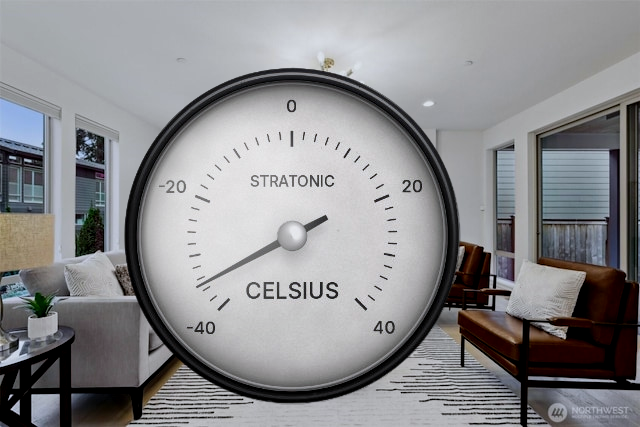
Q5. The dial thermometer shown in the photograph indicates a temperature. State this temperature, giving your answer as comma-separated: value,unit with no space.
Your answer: -35,°C
